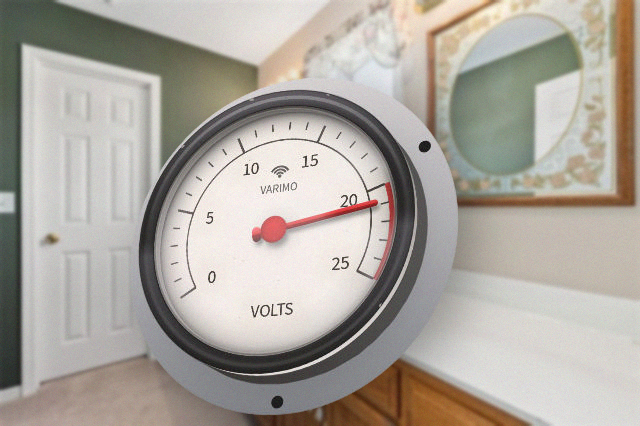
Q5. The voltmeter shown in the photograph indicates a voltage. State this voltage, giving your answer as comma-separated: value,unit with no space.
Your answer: 21,V
